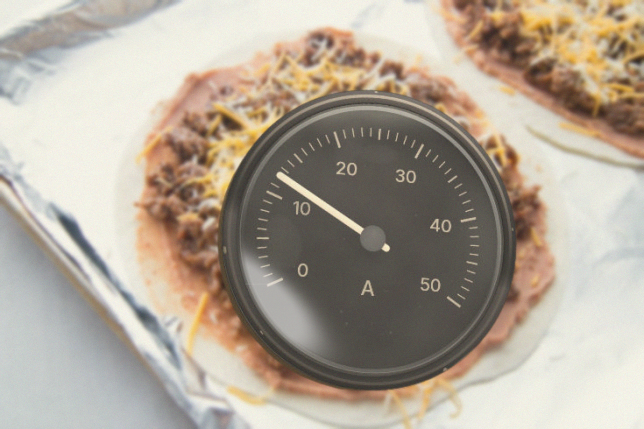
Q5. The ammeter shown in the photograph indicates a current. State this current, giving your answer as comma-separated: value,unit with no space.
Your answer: 12,A
